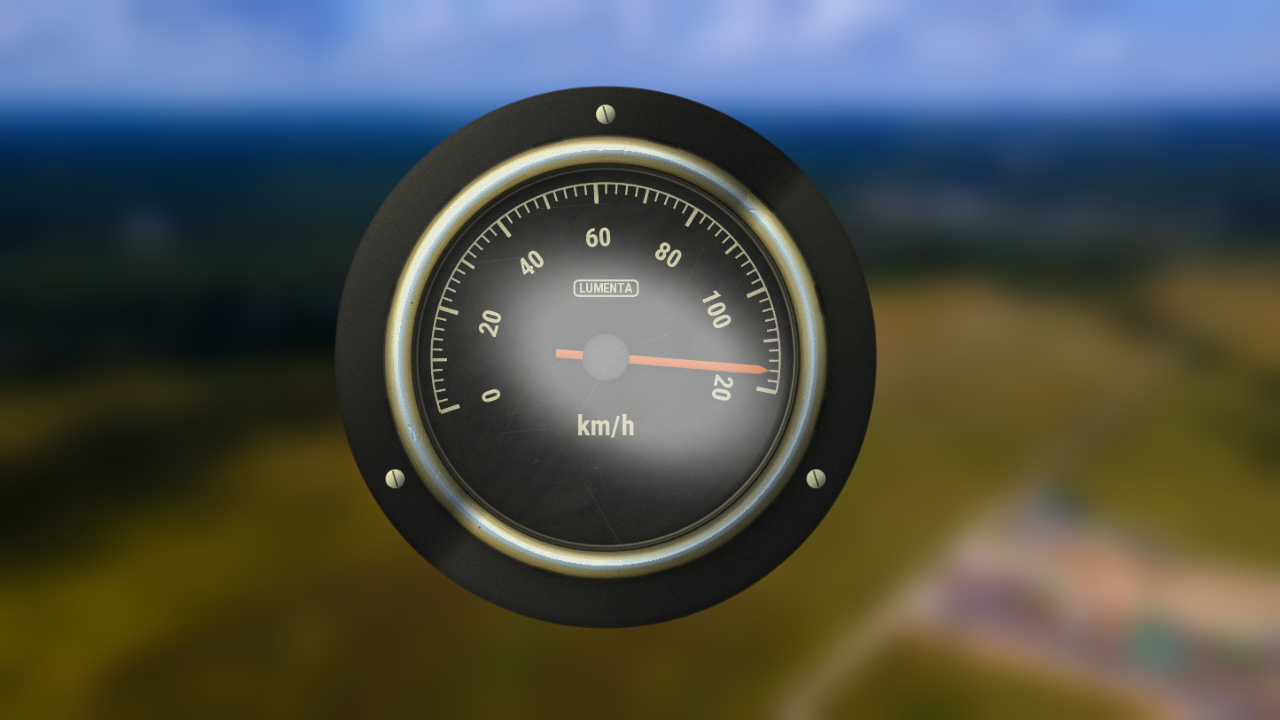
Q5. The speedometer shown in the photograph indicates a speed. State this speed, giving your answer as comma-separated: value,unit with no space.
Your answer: 116,km/h
